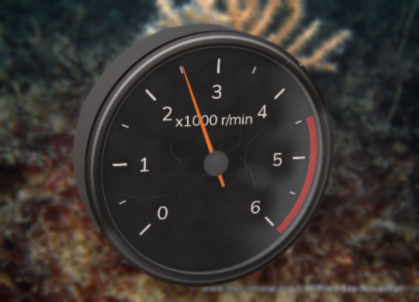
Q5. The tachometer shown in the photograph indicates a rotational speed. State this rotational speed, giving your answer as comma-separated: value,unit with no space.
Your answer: 2500,rpm
